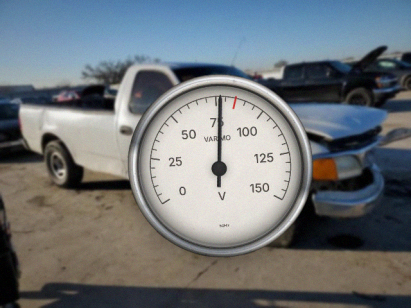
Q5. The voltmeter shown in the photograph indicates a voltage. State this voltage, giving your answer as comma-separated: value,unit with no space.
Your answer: 77.5,V
